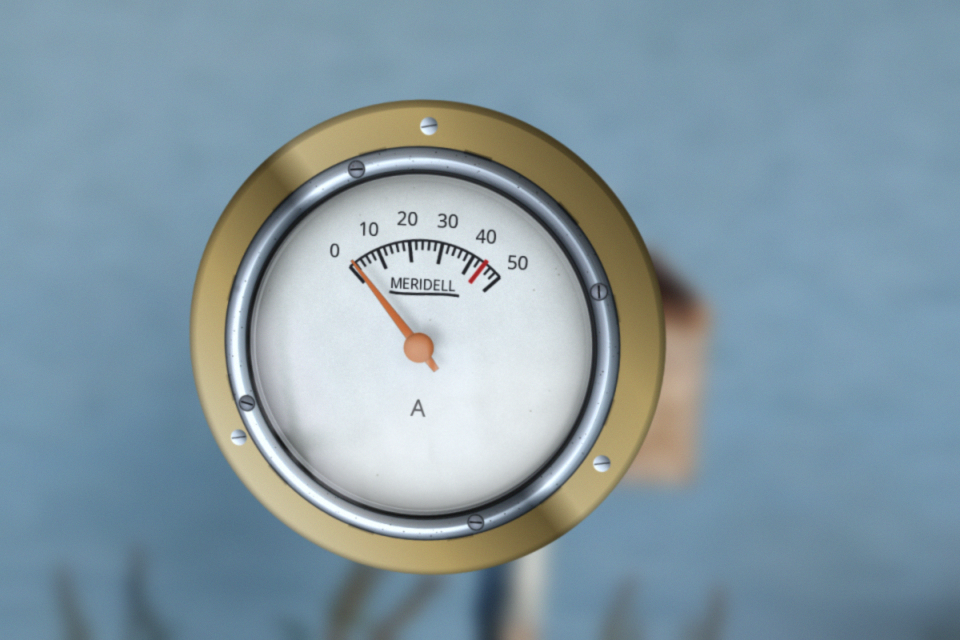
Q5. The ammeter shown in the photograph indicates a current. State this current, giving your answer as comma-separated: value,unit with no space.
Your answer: 2,A
